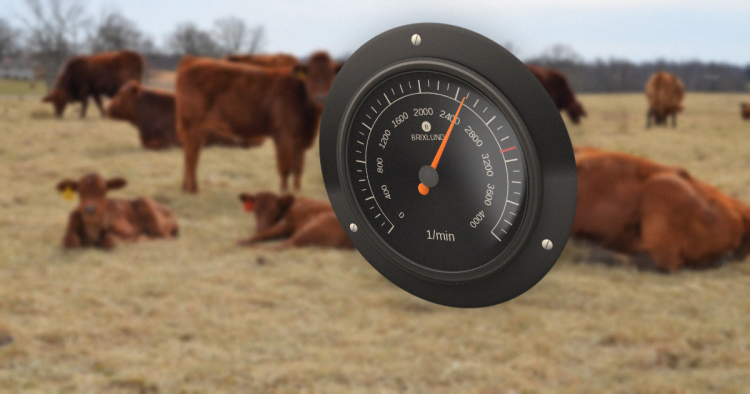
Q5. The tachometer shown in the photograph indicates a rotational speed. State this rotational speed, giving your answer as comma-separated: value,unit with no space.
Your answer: 2500,rpm
